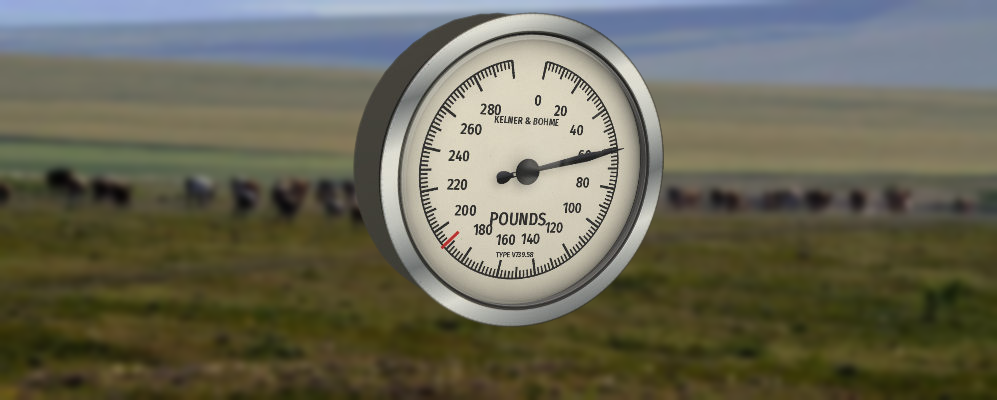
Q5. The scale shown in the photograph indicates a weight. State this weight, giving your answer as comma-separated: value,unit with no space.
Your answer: 60,lb
